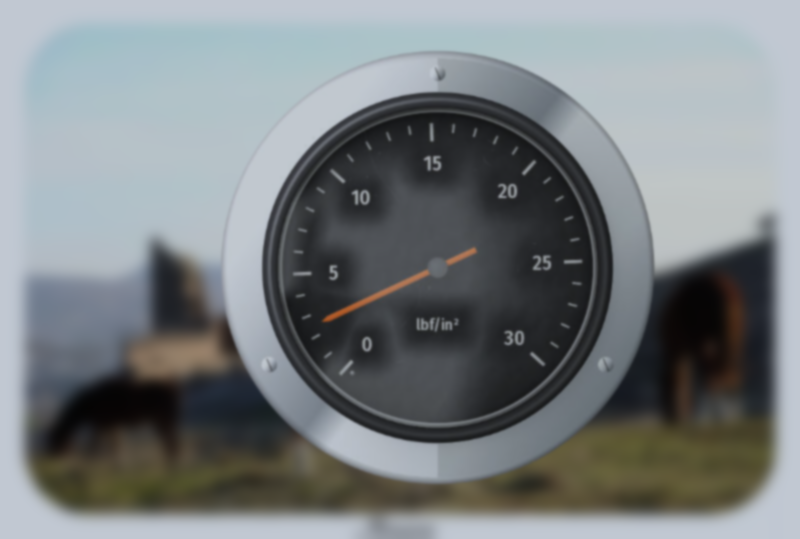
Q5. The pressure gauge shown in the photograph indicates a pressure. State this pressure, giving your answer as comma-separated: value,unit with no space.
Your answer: 2.5,psi
